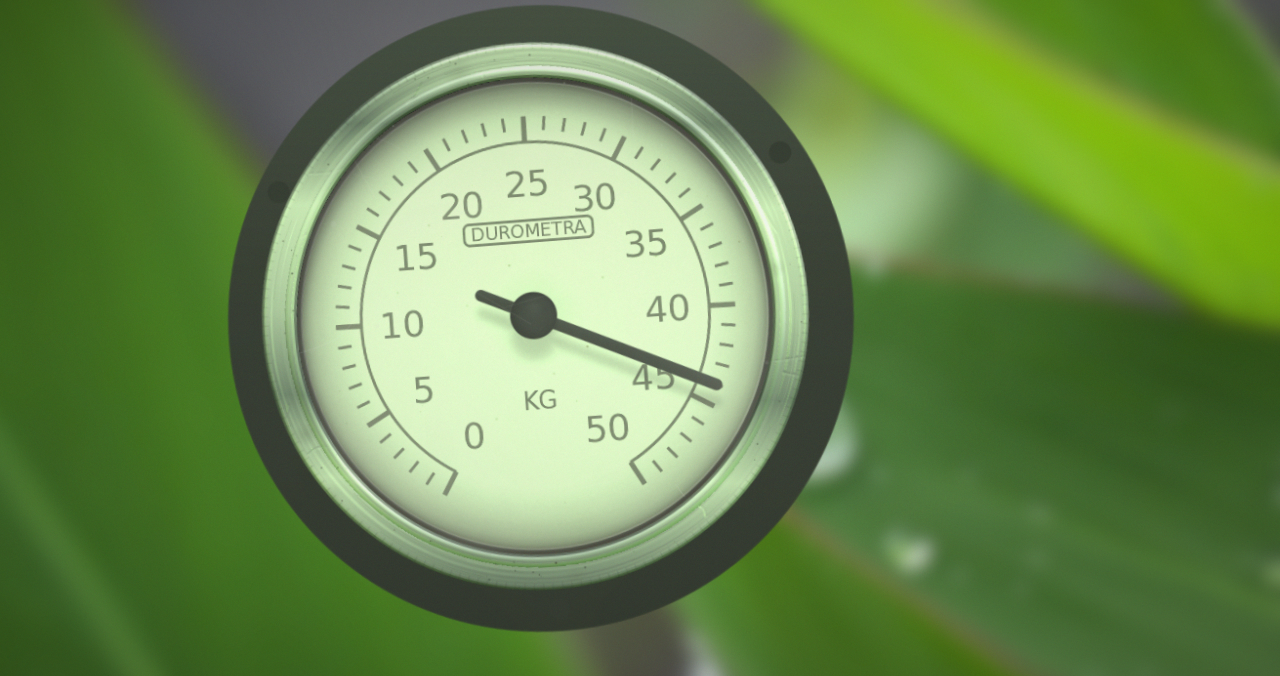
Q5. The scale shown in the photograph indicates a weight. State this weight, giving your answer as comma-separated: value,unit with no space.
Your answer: 44,kg
